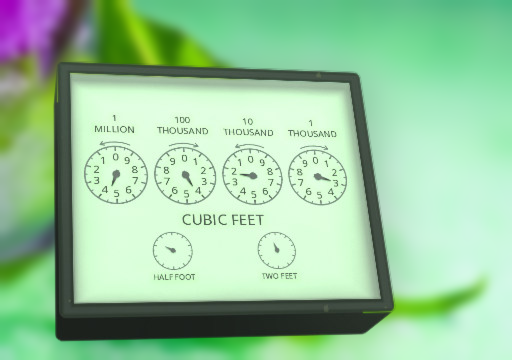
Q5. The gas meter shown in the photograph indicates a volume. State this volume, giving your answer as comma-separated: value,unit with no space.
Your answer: 442300,ft³
